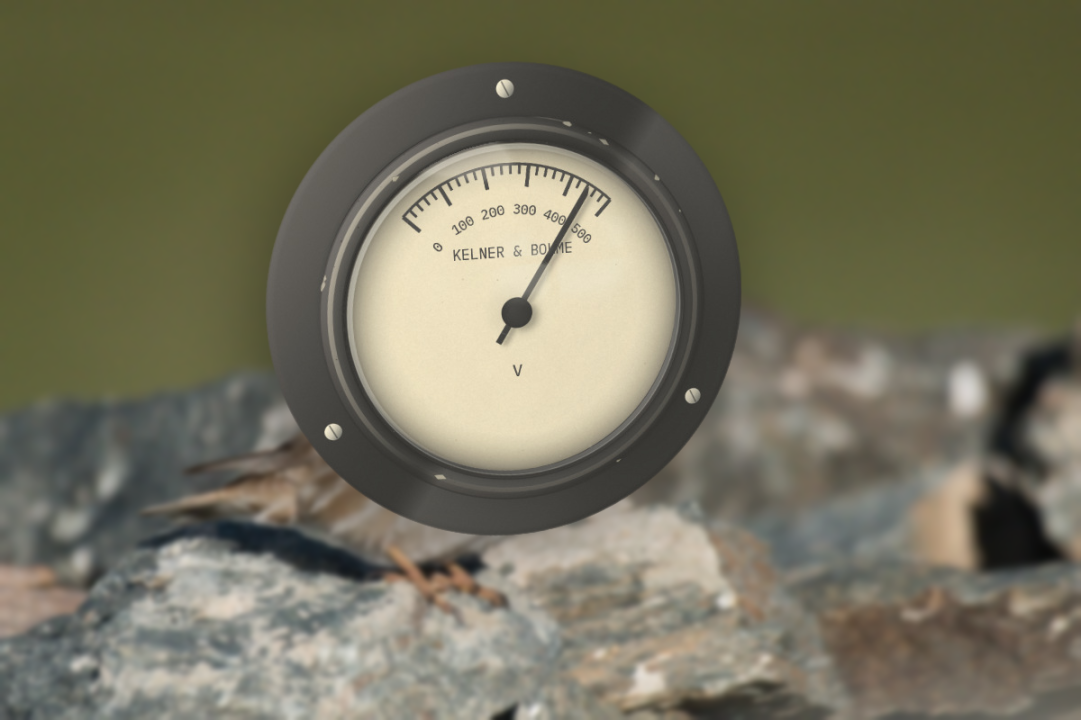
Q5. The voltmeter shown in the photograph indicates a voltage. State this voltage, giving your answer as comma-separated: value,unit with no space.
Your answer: 440,V
